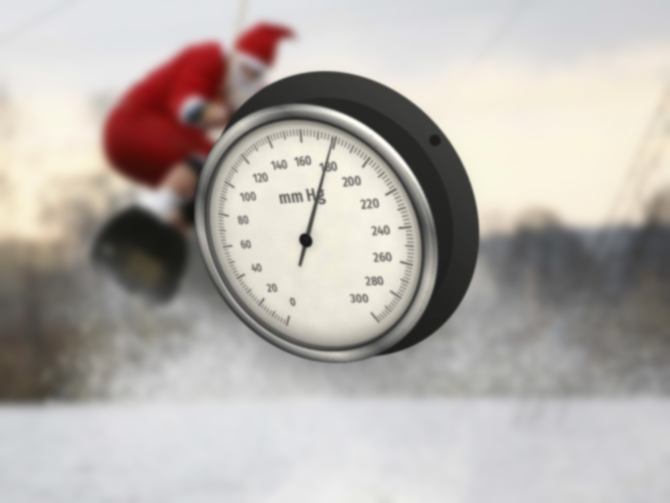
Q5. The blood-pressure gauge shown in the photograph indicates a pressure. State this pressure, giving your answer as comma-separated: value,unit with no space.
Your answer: 180,mmHg
